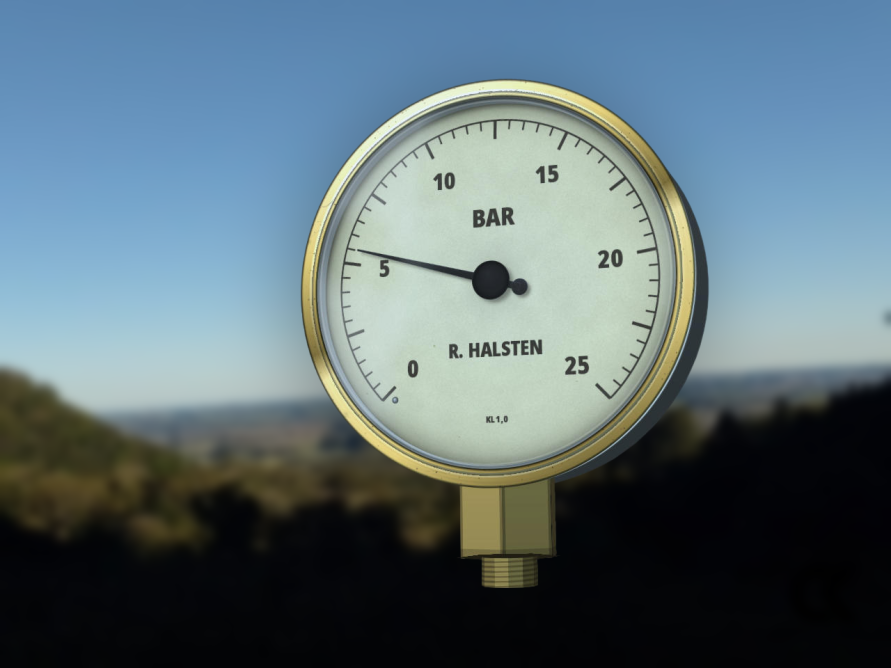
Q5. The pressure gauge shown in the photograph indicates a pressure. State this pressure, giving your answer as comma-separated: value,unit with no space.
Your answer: 5.5,bar
